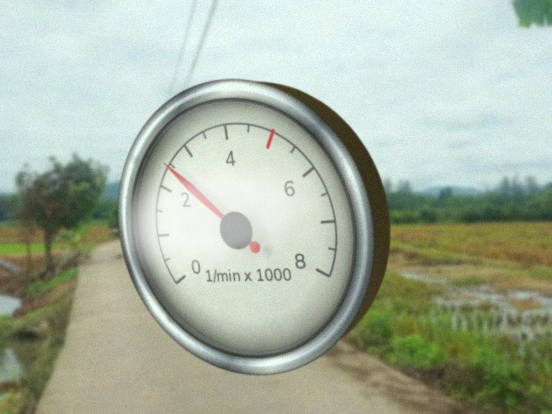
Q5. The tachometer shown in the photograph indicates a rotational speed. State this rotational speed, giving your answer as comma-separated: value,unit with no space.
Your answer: 2500,rpm
